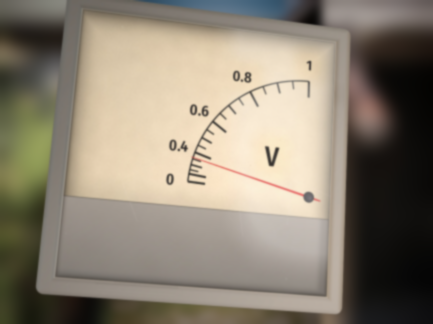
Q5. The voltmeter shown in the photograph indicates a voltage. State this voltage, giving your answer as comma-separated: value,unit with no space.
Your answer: 0.35,V
